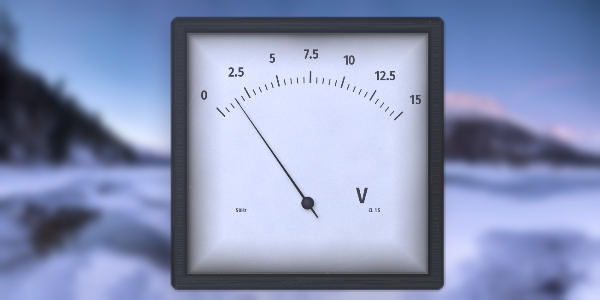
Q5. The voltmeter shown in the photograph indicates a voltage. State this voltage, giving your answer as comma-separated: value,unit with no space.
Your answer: 1.5,V
